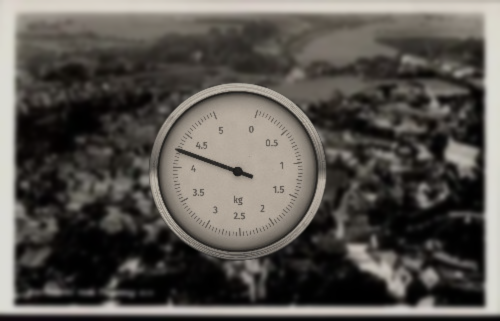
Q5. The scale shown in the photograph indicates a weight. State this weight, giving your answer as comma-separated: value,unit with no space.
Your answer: 4.25,kg
